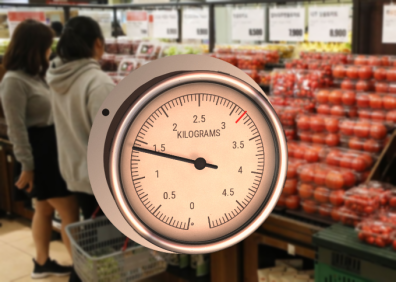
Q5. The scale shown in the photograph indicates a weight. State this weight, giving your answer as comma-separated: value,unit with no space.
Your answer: 1.4,kg
